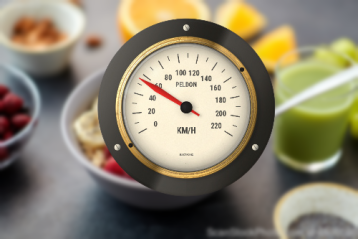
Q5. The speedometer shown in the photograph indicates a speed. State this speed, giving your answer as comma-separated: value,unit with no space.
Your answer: 55,km/h
